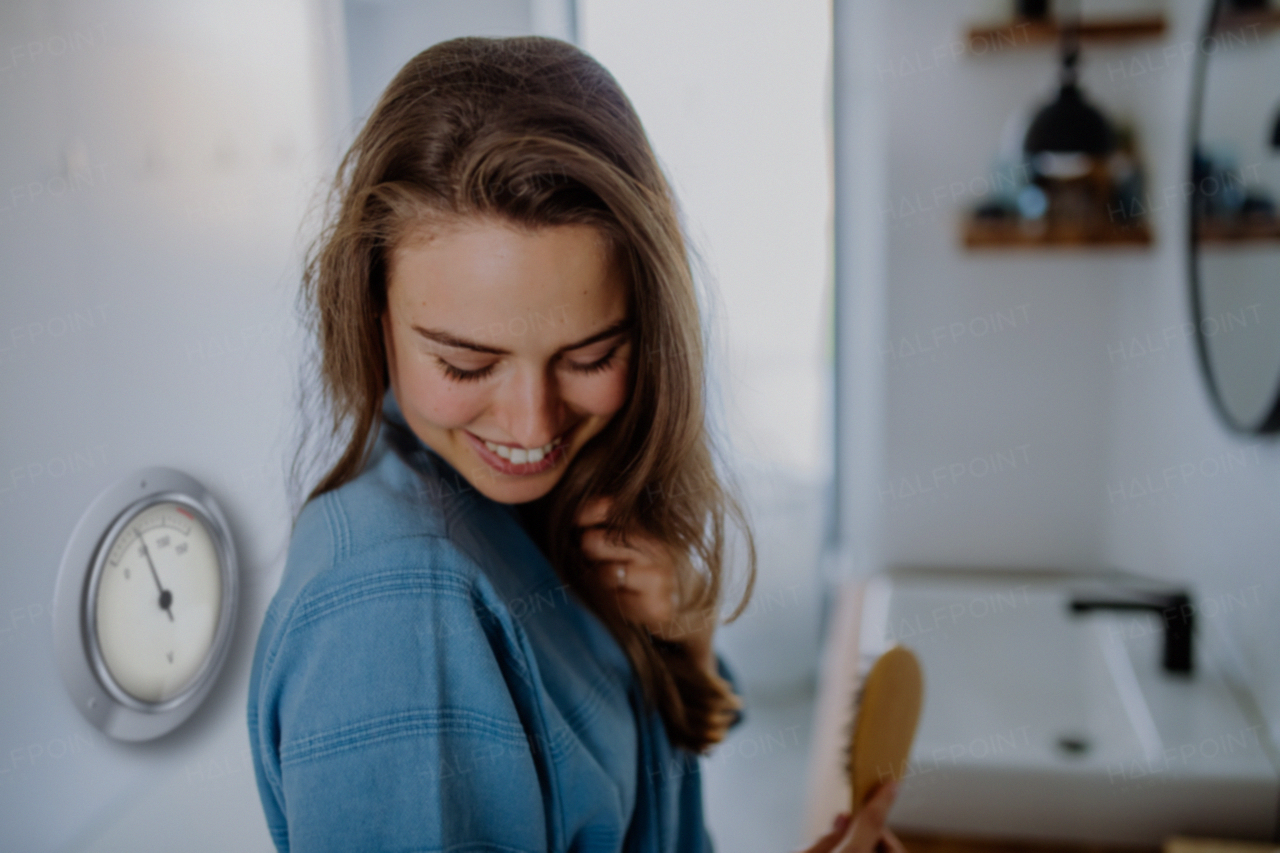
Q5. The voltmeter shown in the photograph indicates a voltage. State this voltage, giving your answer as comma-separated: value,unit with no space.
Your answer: 50,V
